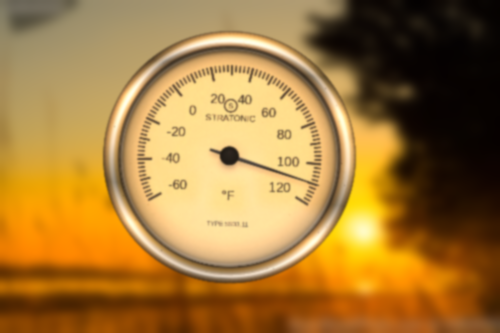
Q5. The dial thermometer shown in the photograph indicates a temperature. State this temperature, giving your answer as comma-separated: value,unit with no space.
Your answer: 110,°F
